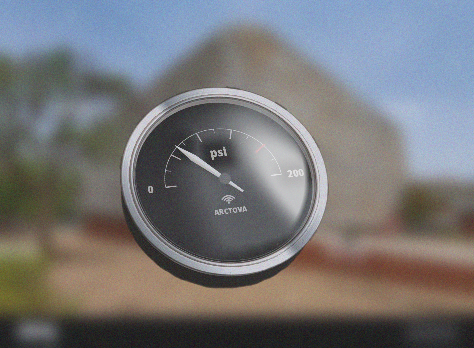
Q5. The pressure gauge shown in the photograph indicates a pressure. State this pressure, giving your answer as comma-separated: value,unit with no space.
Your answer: 50,psi
